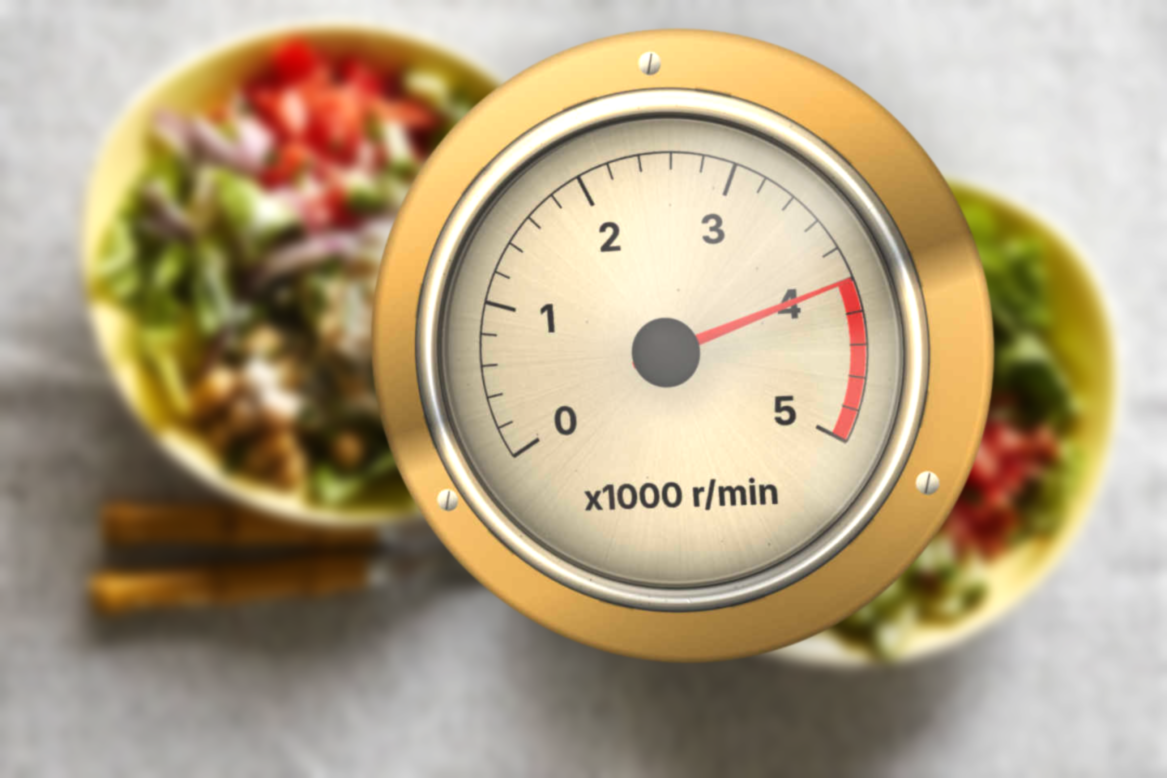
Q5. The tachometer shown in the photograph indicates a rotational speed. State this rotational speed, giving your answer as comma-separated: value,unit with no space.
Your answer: 4000,rpm
